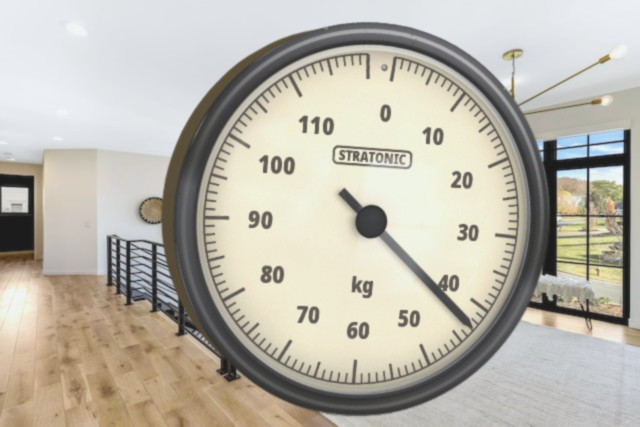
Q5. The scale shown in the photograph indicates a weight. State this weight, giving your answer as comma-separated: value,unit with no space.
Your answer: 43,kg
